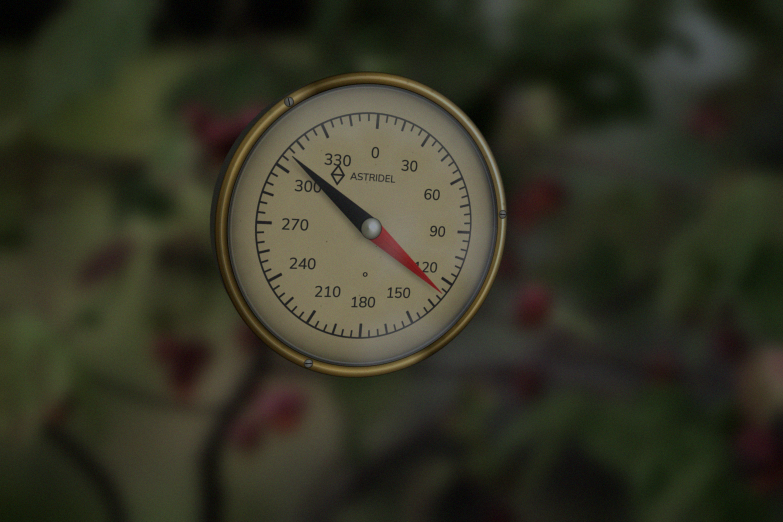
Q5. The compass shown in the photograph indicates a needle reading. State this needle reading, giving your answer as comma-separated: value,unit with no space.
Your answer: 127.5,°
